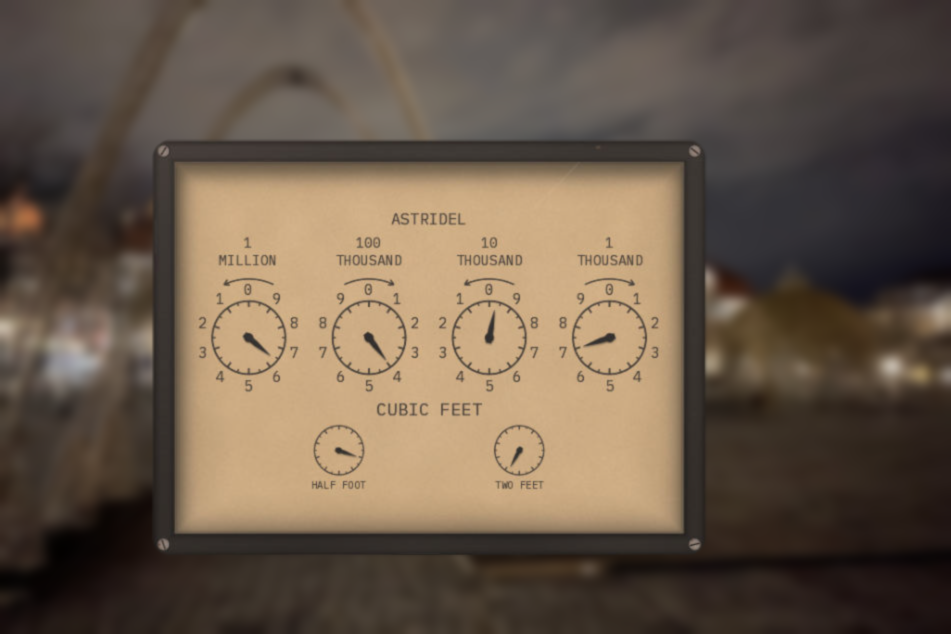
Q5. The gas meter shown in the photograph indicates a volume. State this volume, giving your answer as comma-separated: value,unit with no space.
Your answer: 639700,ft³
